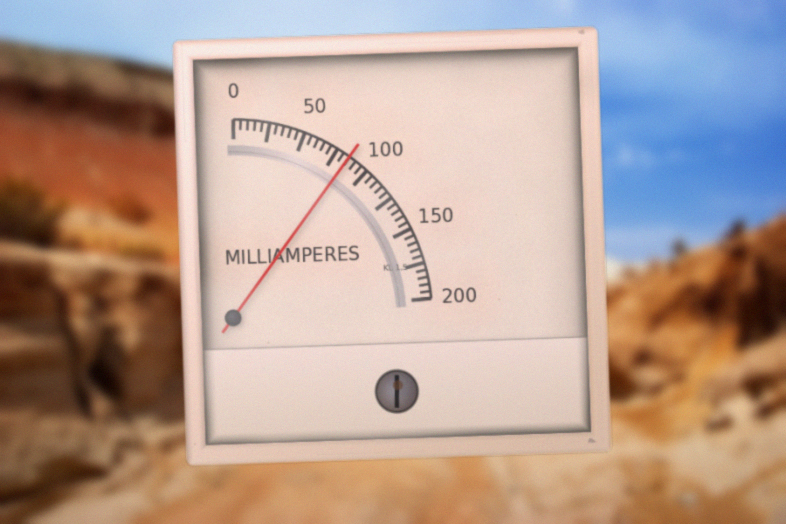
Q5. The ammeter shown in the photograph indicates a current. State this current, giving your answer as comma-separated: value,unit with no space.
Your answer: 85,mA
